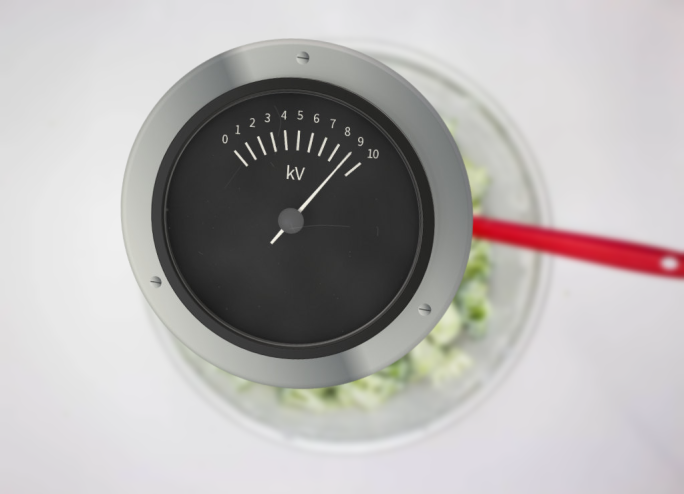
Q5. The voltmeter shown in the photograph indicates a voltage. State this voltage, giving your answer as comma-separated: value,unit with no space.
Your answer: 9,kV
